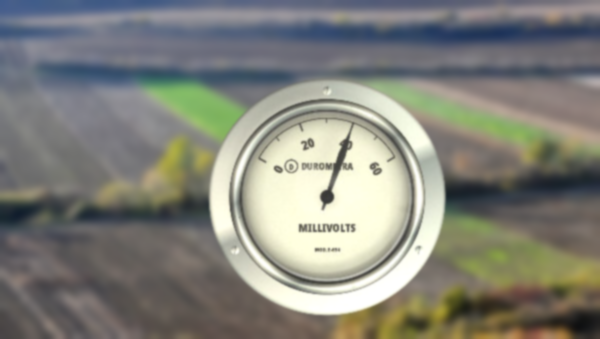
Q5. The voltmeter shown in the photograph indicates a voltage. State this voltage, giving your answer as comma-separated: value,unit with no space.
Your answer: 40,mV
